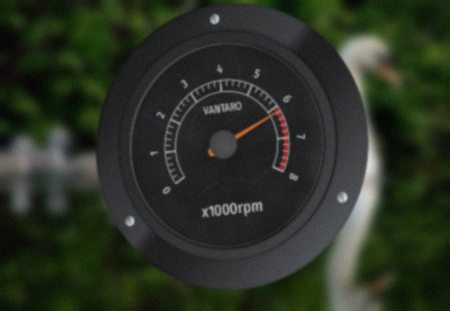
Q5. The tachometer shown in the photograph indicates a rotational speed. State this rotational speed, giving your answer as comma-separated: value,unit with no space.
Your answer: 6200,rpm
